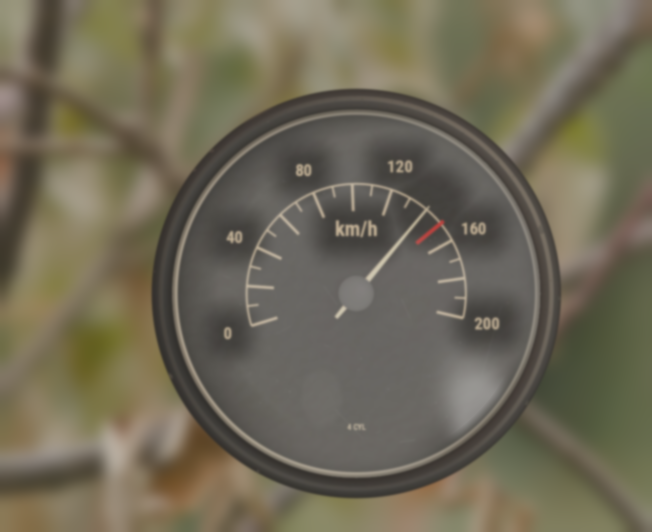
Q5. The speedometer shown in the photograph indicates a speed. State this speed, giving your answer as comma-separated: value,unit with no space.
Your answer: 140,km/h
